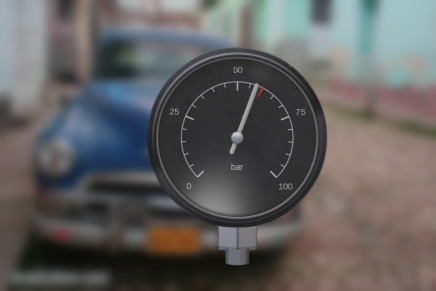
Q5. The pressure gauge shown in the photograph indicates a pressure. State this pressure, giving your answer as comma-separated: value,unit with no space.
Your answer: 57.5,bar
